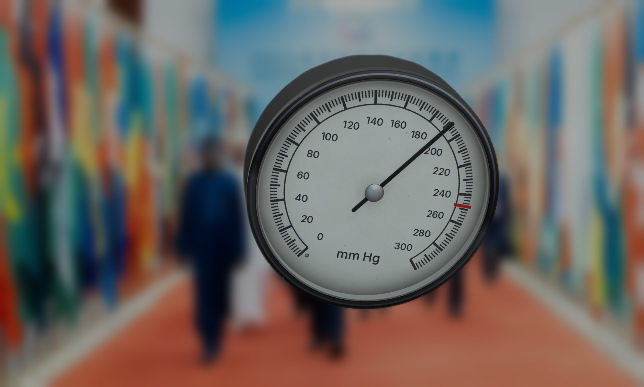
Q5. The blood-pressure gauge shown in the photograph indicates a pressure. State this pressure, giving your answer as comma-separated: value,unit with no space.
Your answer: 190,mmHg
